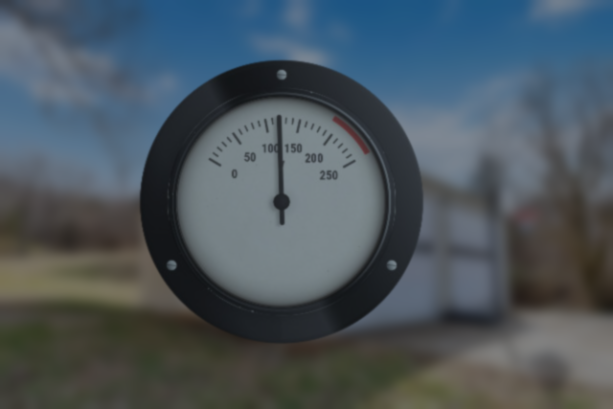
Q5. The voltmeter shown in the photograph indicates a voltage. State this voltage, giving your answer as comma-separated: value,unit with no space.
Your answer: 120,V
